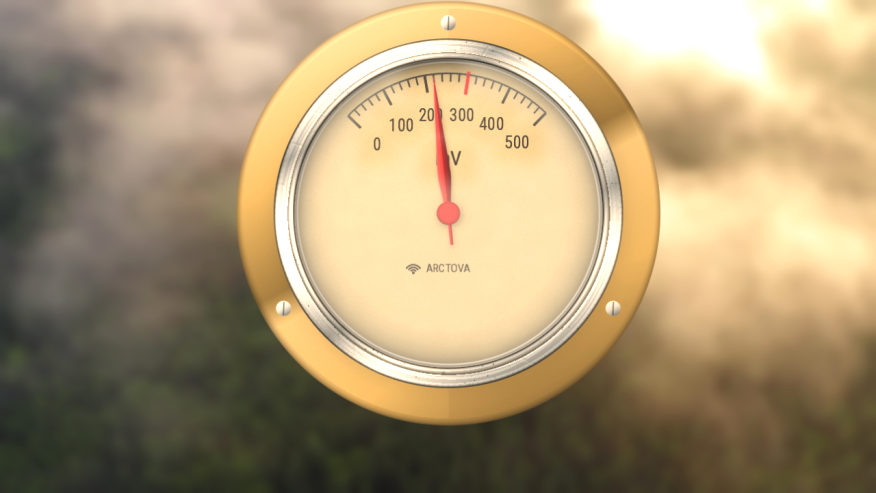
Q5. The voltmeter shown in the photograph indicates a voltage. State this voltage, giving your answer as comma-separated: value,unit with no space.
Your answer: 220,mV
